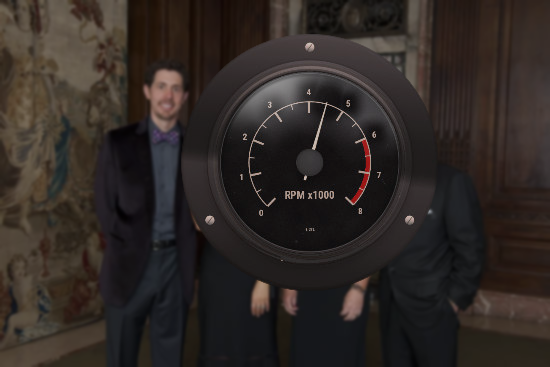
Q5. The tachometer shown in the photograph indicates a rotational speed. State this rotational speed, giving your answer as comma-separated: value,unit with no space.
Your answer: 4500,rpm
